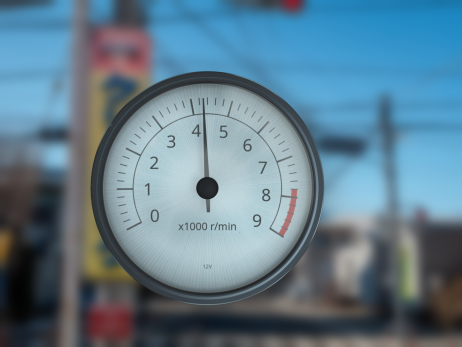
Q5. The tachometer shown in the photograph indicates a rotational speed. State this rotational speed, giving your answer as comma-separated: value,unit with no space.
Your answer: 4300,rpm
